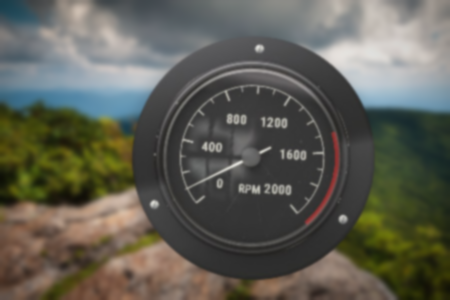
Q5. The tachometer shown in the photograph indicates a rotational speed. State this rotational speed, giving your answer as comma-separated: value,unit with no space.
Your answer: 100,rpm
